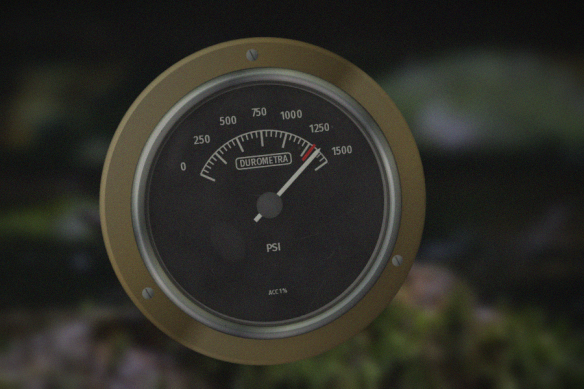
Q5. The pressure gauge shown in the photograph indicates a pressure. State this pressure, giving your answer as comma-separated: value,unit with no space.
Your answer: 1350,psi
